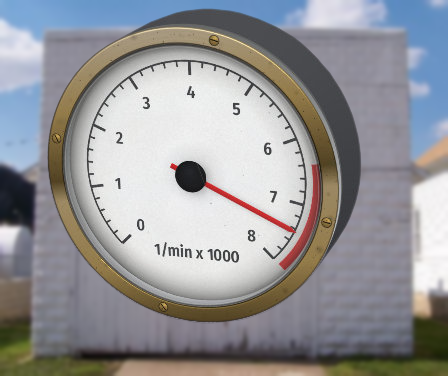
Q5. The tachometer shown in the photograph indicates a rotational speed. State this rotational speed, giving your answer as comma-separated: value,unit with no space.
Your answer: 7400,rpm
